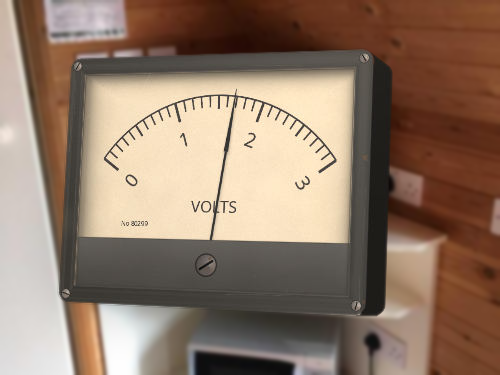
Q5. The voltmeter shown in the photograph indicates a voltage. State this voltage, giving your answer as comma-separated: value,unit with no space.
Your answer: 1.7,V
